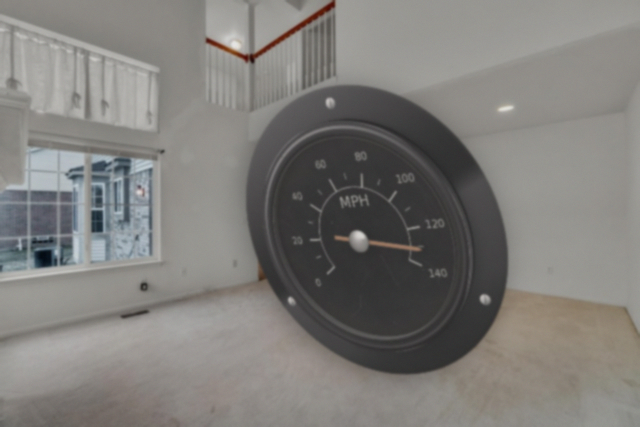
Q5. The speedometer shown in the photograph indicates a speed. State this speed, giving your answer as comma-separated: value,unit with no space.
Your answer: 130,mph
